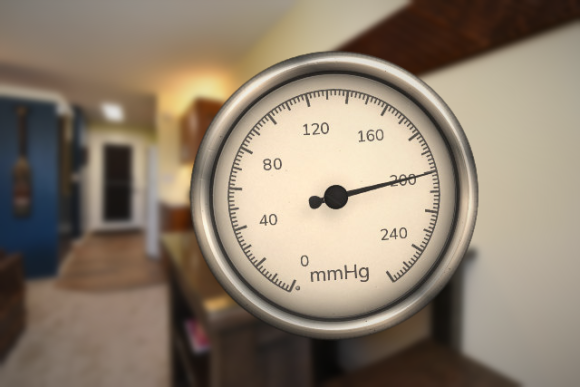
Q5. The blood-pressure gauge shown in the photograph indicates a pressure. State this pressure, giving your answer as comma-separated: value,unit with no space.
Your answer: 200,mmHg
